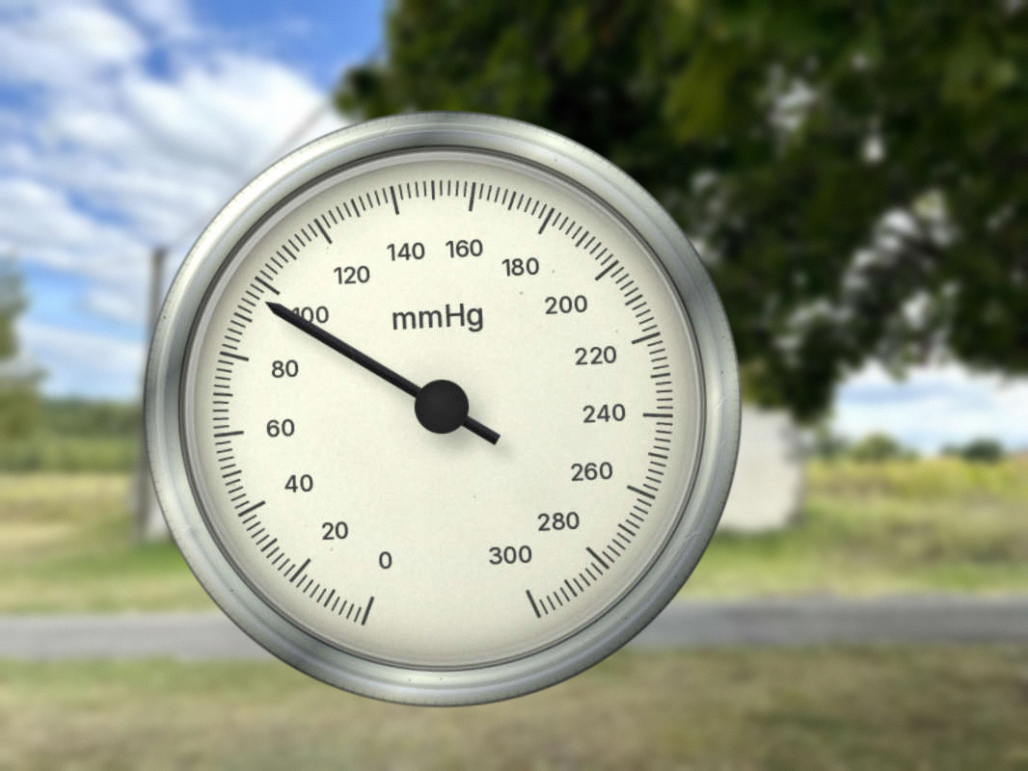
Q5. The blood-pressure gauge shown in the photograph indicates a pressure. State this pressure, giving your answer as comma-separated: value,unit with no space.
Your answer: 96,mmHg
